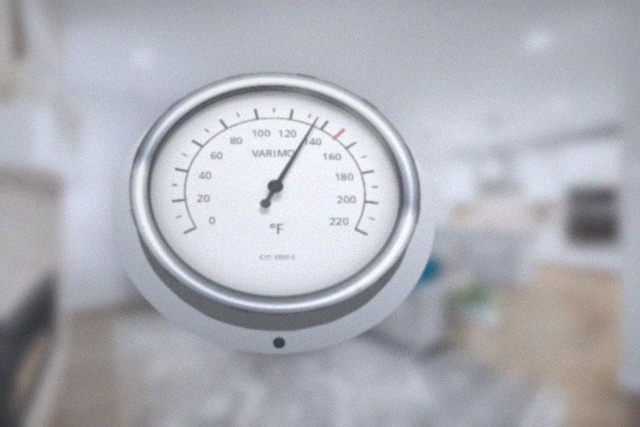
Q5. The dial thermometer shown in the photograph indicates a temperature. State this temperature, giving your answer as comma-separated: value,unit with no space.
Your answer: 135,°F
